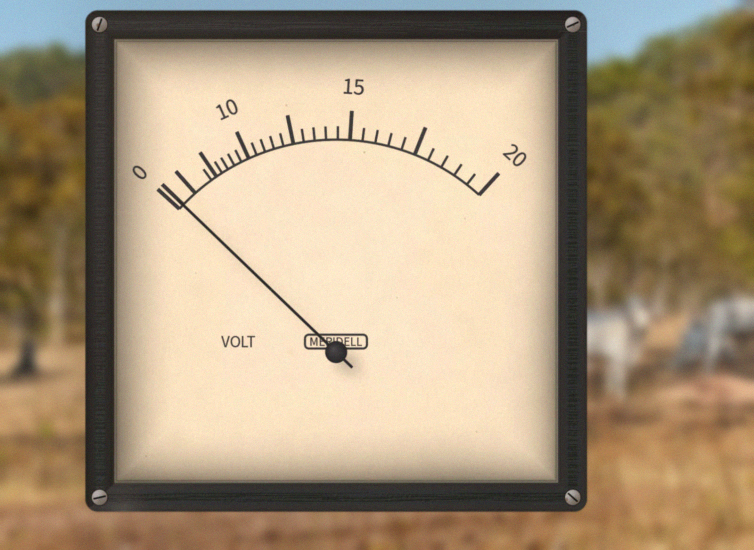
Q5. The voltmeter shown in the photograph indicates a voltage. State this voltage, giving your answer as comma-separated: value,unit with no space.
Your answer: 2.5,V
